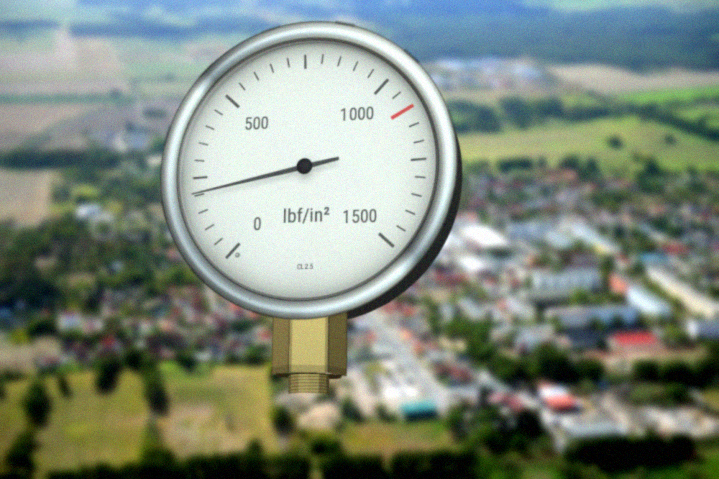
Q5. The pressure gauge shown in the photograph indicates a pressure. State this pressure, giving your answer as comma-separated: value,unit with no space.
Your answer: 200,psi
